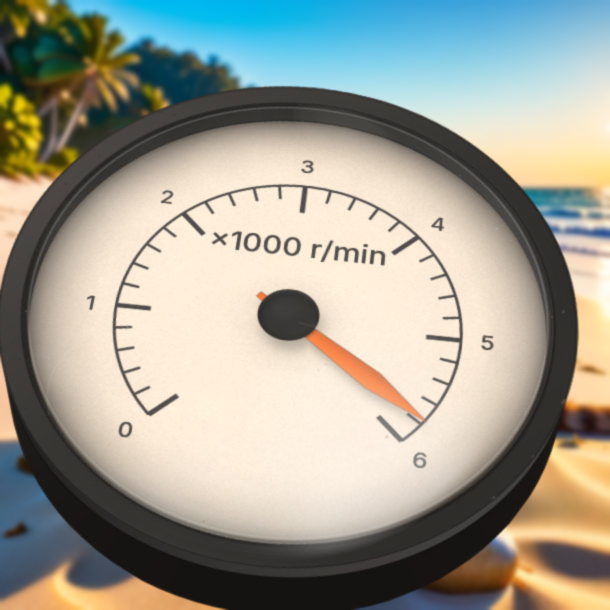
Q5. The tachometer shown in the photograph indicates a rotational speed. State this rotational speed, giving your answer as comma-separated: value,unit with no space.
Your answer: 5800,rpm
